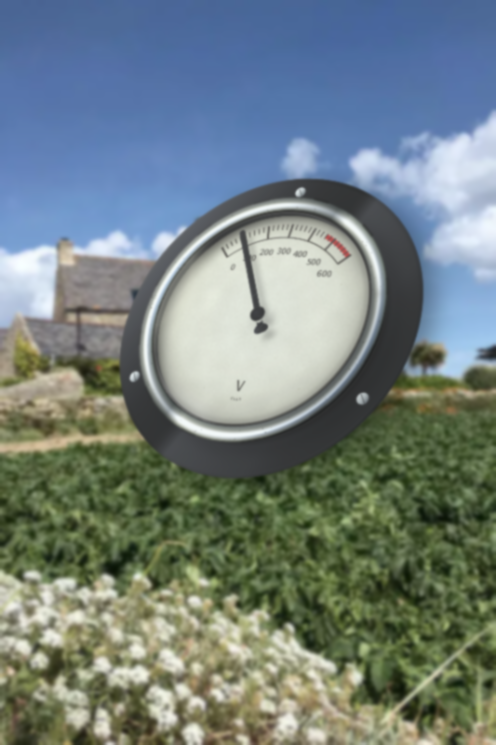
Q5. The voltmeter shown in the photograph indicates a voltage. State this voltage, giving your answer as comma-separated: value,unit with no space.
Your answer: 100,V
